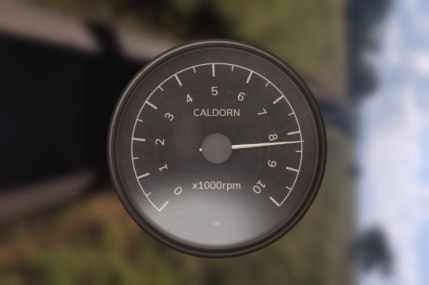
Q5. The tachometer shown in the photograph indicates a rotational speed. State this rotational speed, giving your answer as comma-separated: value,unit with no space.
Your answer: 8250,rpm
